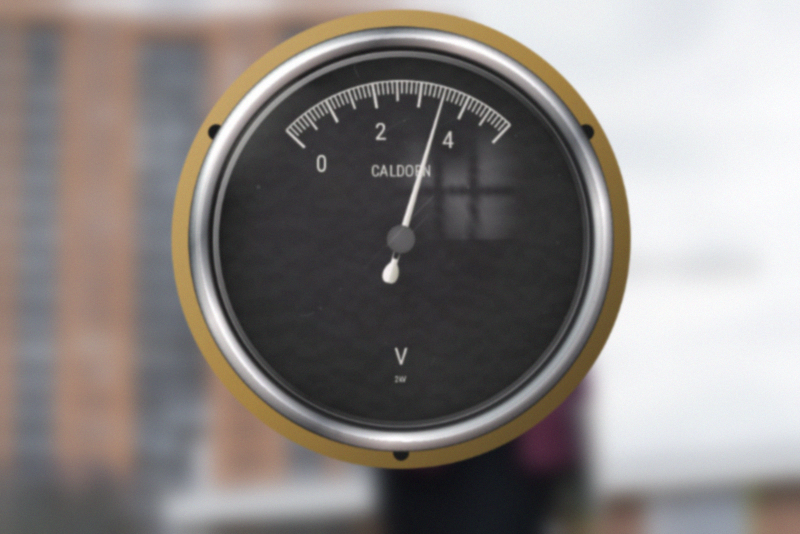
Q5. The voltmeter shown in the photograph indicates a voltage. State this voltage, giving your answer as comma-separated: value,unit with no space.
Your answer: 3.5,V
